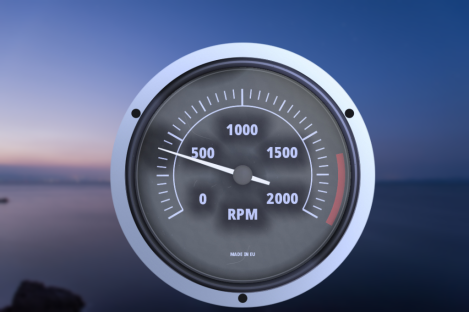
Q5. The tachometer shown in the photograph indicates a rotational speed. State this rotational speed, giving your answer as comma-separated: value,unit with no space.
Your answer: 400,rpm
